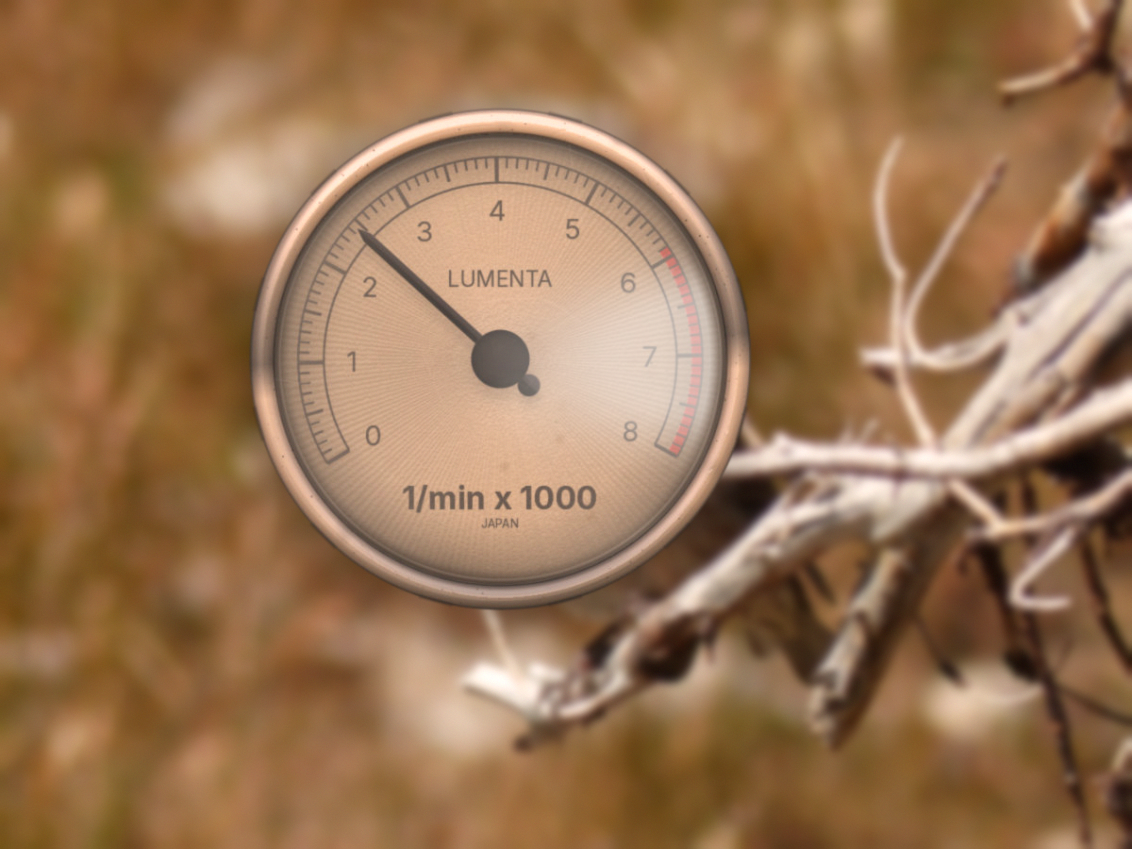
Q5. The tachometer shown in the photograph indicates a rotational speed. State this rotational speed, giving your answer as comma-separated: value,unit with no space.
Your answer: 2450,rpm
